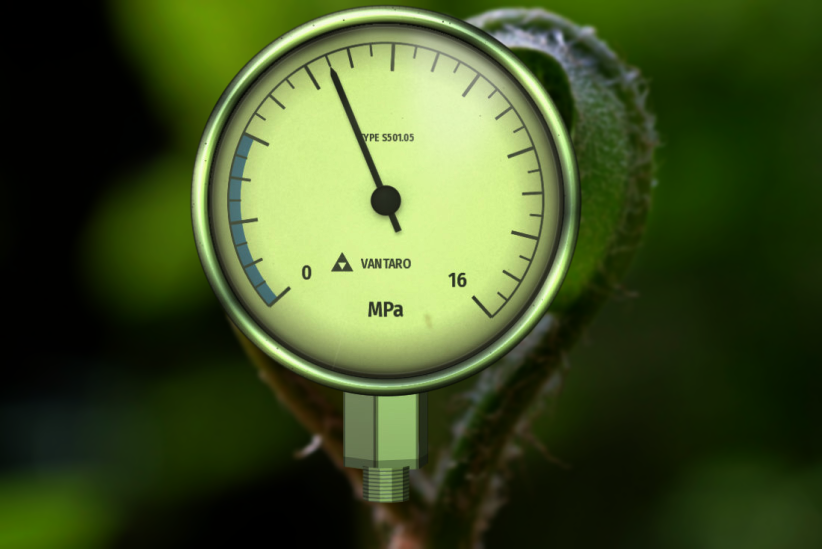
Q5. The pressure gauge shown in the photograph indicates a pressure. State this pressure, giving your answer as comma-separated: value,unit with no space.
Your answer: 6.5,MPa
